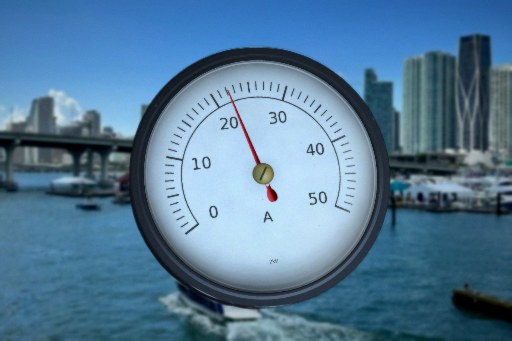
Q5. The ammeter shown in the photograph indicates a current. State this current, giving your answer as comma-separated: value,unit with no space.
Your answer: 22,A
